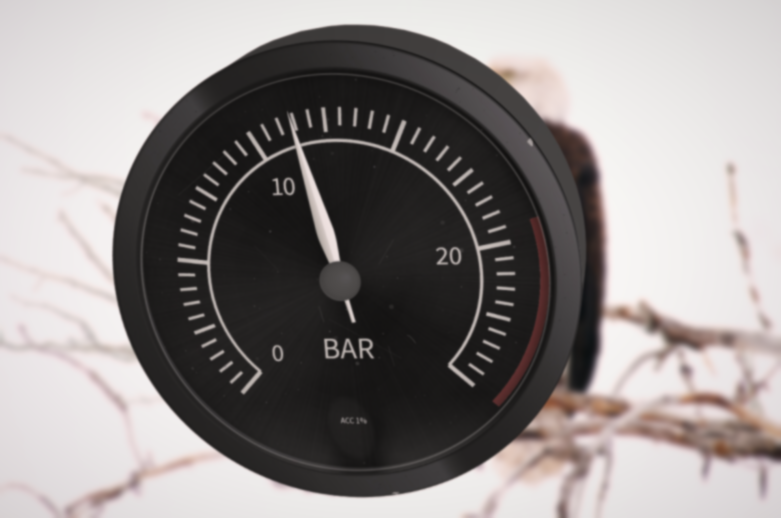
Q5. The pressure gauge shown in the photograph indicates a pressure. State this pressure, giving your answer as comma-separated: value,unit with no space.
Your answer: 11.5,bar
